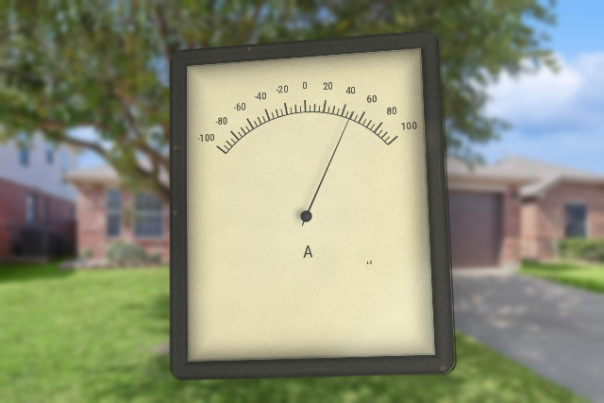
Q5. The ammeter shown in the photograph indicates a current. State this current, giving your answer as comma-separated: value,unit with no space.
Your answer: 50,A
